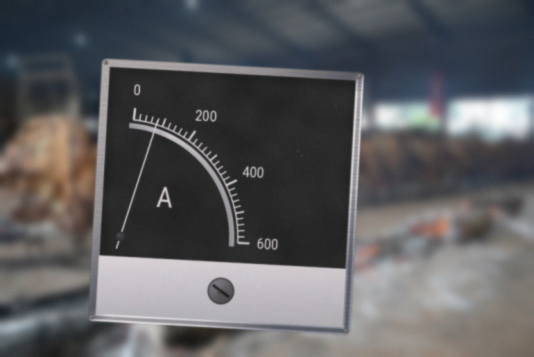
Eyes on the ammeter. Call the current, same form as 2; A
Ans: 80; A
